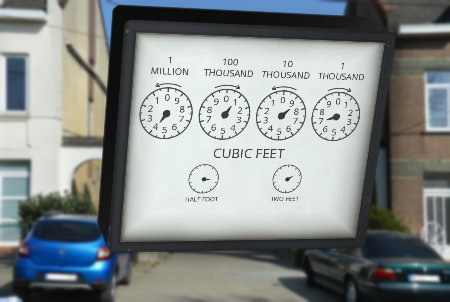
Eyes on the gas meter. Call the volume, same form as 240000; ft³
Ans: 408700; ft³
